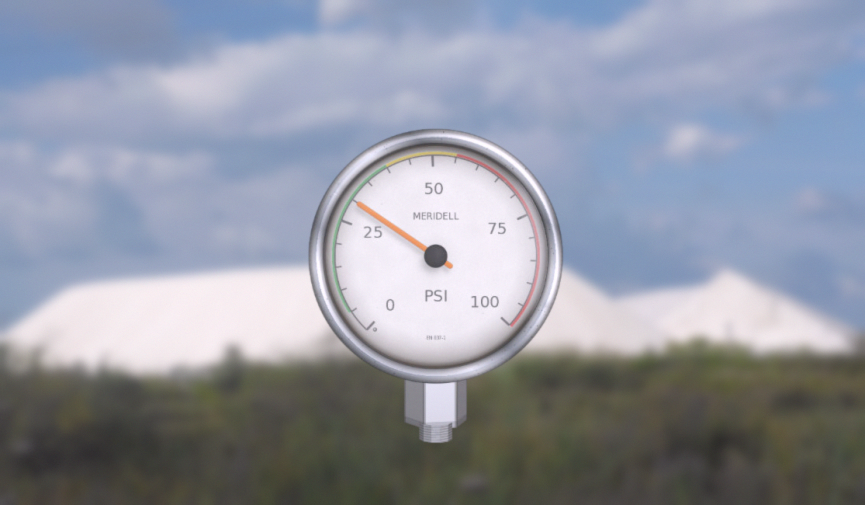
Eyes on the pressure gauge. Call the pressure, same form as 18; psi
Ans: 30; psi
